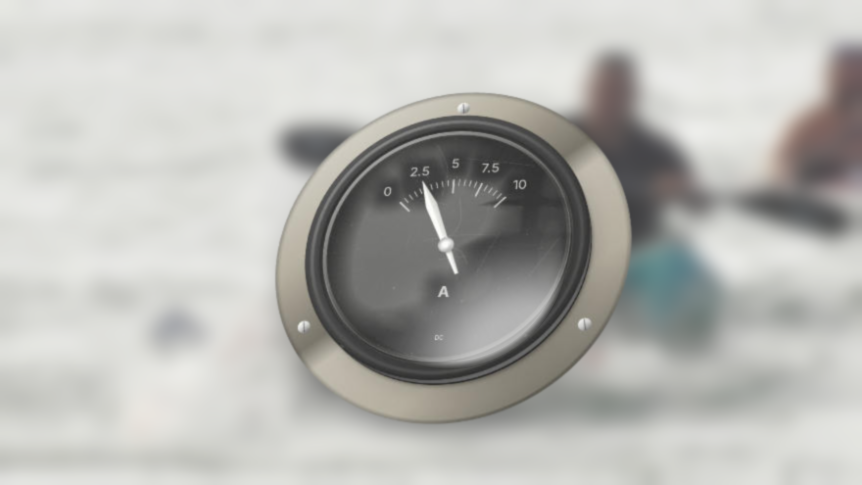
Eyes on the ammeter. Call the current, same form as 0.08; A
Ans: 2.5; A
